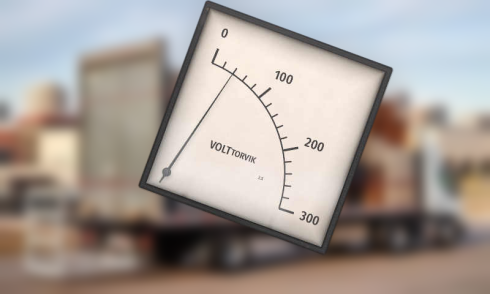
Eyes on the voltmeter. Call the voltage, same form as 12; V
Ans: 40; V
